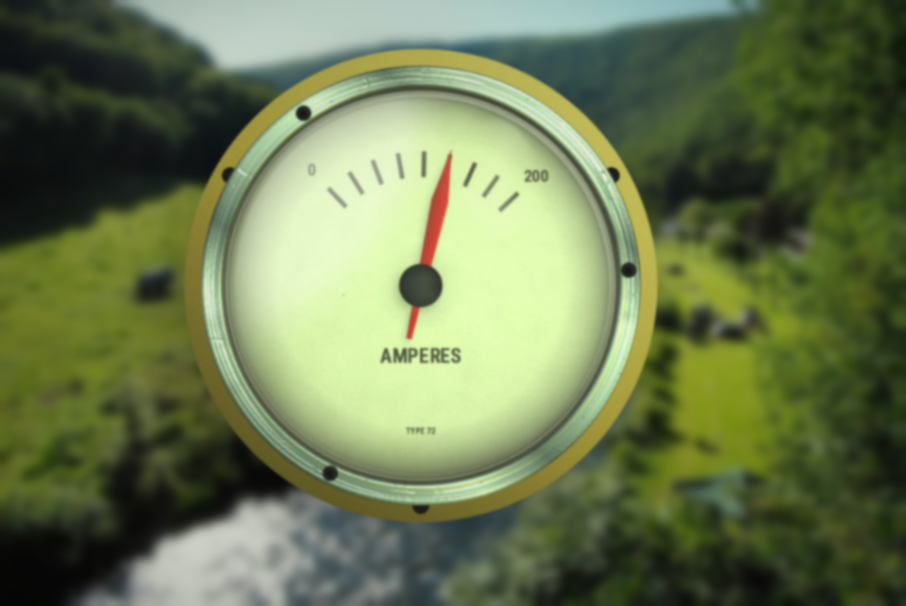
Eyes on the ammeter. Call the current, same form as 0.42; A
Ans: 125; A
